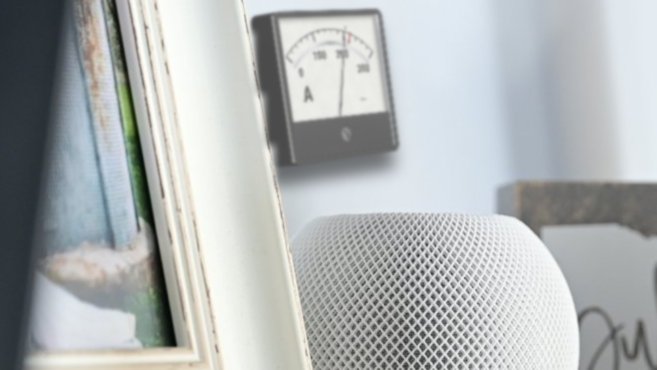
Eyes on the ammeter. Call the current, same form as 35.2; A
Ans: 200; A
